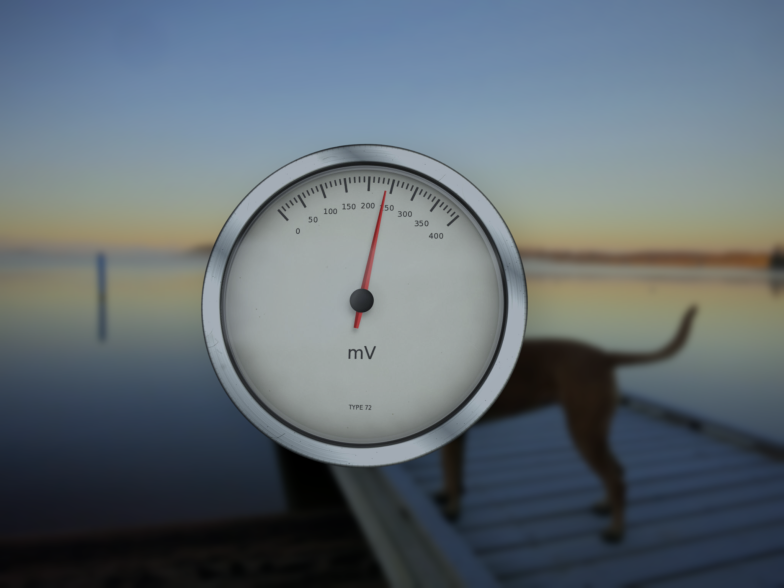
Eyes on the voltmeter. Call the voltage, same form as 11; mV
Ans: 240; mV
